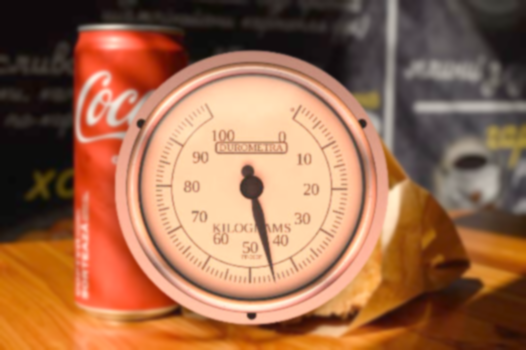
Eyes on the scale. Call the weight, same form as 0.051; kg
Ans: 45; kg
